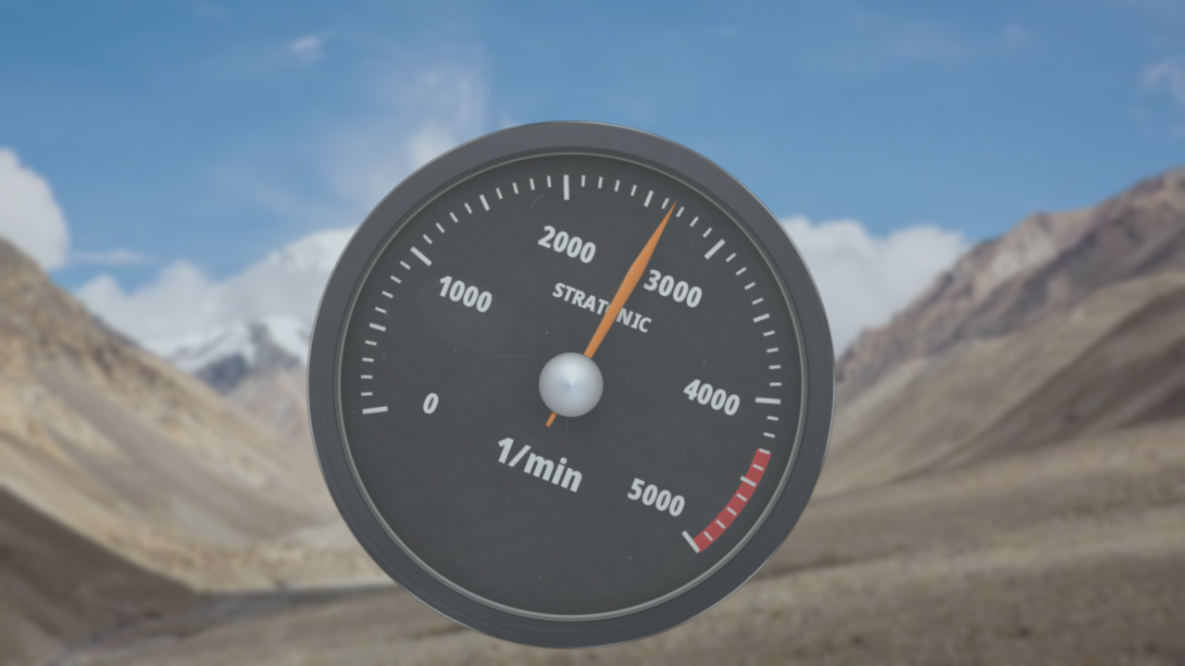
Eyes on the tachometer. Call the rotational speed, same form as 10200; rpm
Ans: 2650; rpm
